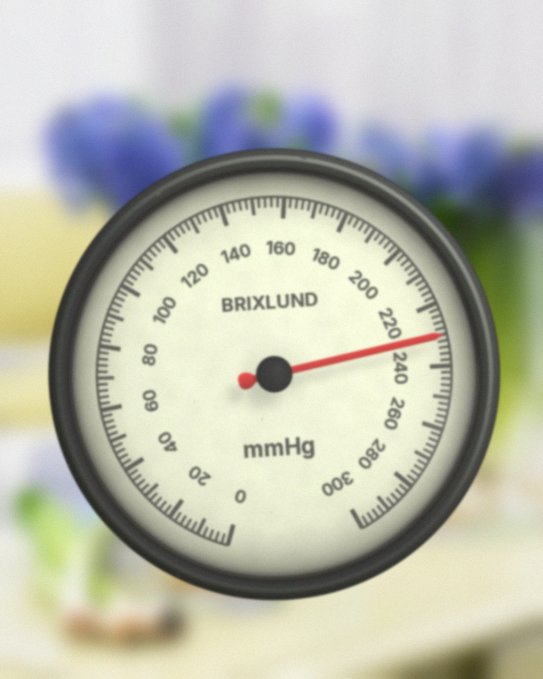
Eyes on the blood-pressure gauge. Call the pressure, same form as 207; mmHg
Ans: 230; mmHg
